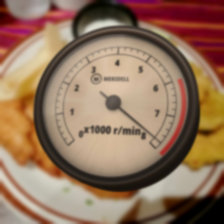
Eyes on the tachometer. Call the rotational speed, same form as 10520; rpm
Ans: 7800; rpm
